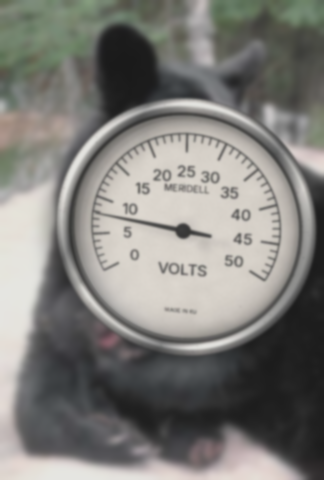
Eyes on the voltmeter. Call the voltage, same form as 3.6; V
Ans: 8; V
